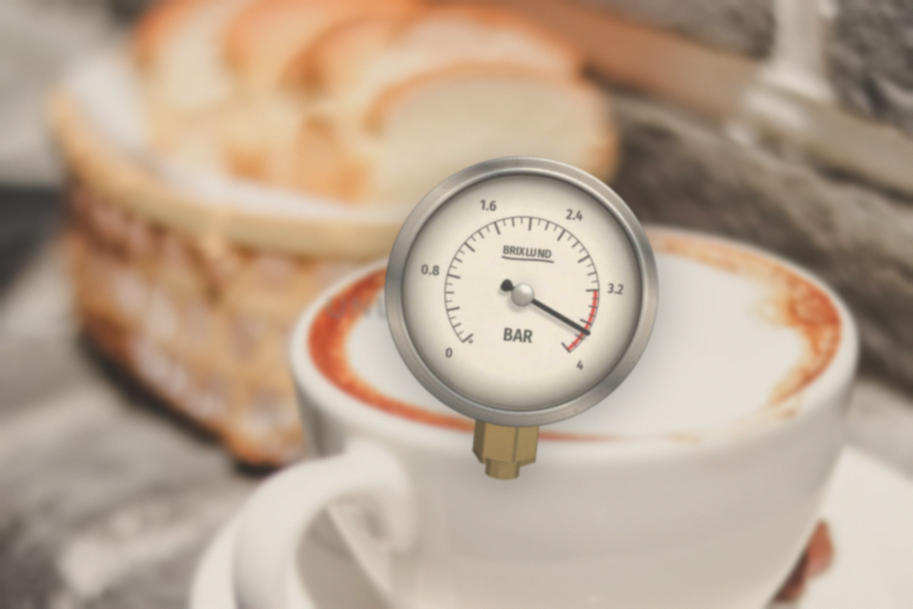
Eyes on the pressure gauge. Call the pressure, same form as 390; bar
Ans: 3.7; bar
